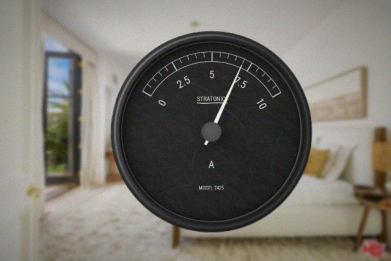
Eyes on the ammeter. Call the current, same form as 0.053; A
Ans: 7; A
